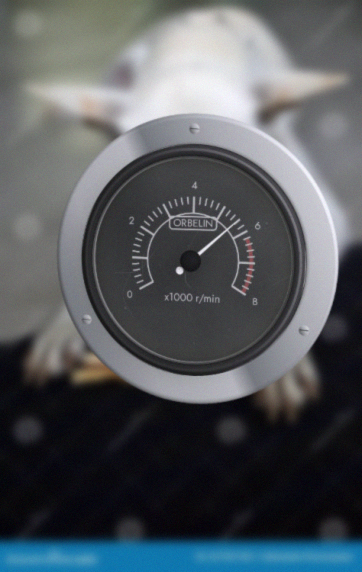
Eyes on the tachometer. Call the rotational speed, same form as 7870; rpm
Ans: 5600; rpm
